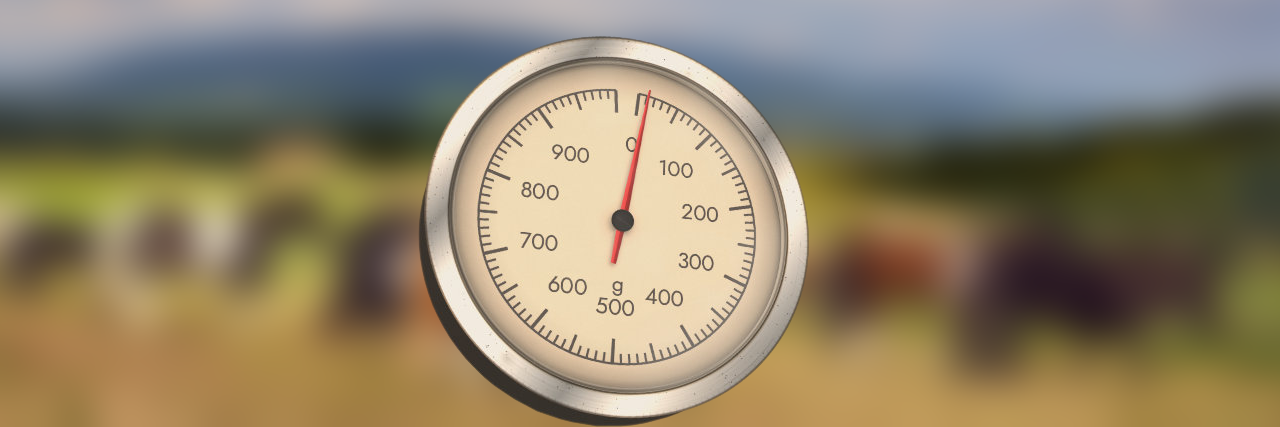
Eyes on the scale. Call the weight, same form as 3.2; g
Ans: 10; g
